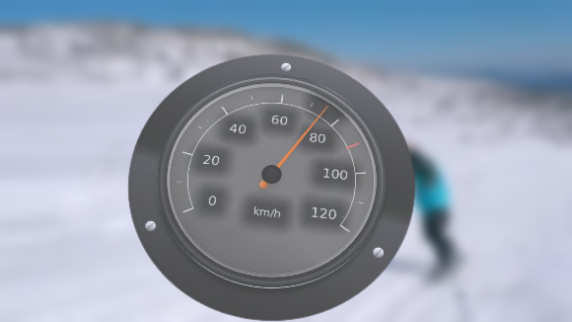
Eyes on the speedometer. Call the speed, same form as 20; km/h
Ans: 75; km/h
